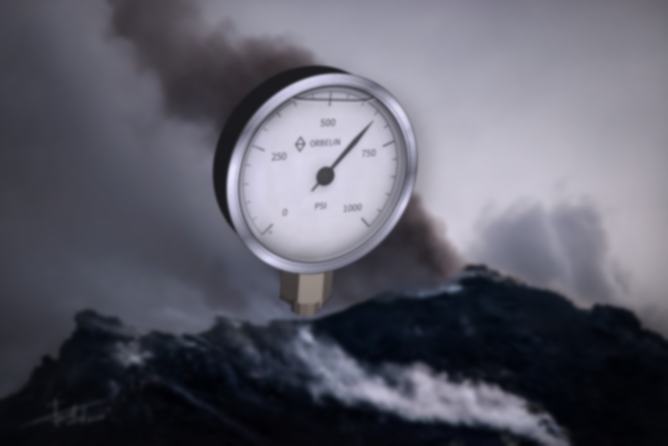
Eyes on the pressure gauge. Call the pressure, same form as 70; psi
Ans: 650; psi
